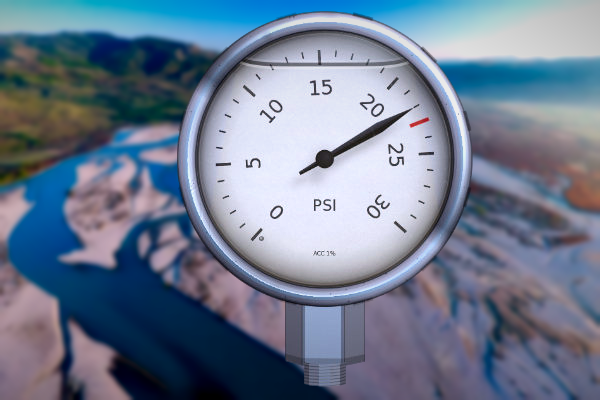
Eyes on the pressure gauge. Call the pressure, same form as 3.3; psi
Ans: 22; psi
